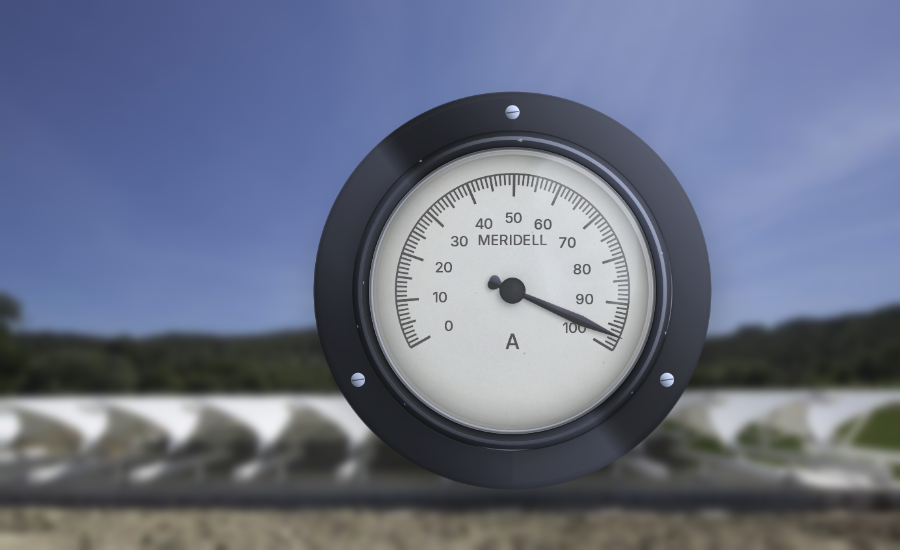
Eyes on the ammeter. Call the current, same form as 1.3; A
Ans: 97; A
